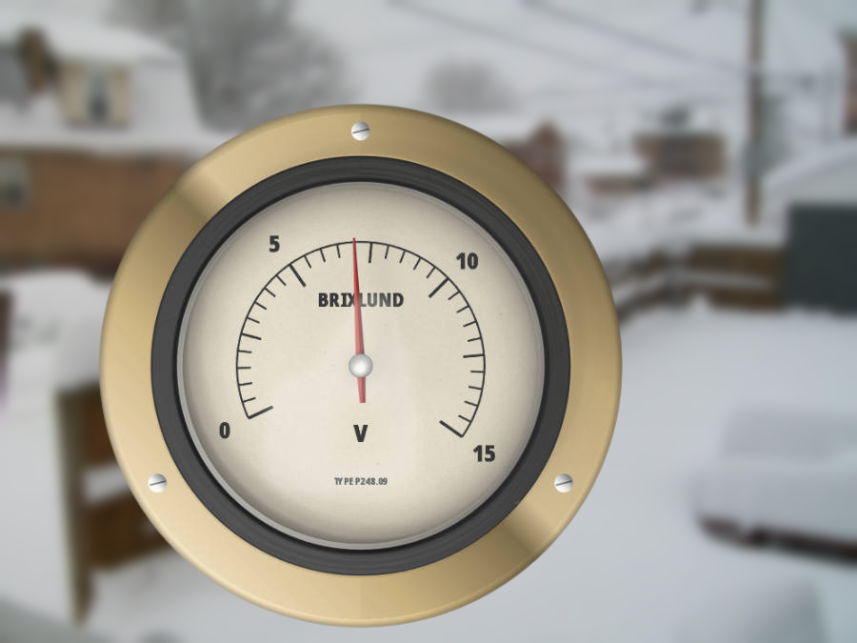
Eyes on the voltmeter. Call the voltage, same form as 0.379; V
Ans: 7; V
